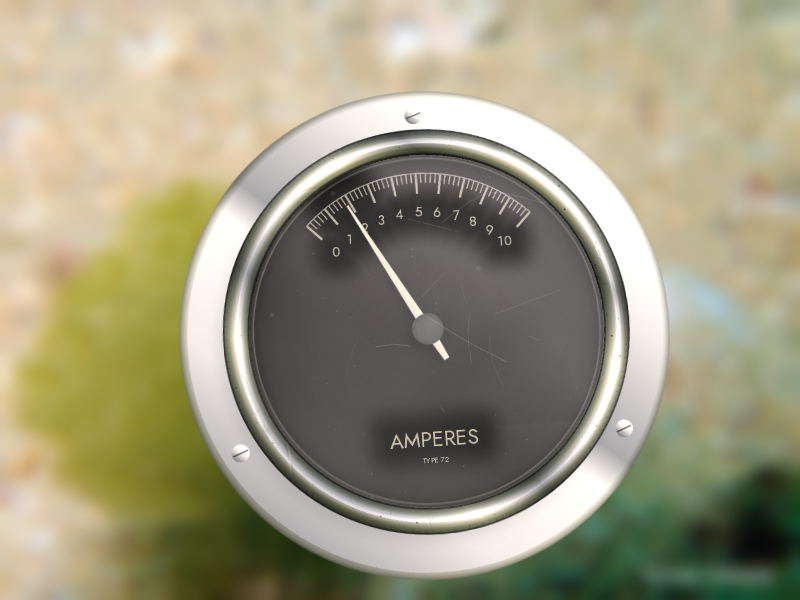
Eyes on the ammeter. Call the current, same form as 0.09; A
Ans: 1.8; A
